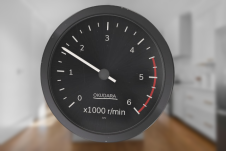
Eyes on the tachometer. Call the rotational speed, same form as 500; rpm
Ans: 1625; rpm
